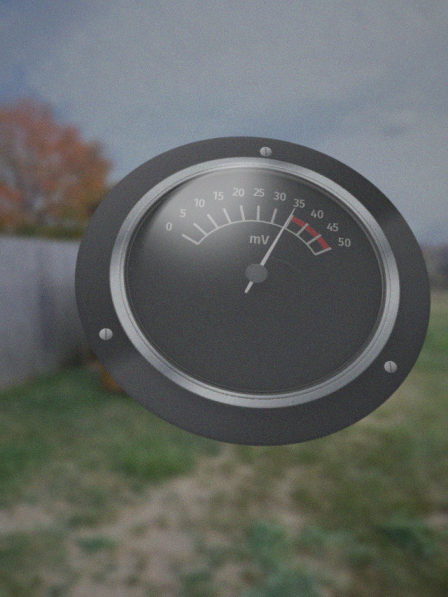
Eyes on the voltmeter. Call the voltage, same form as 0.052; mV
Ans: 35; mV
